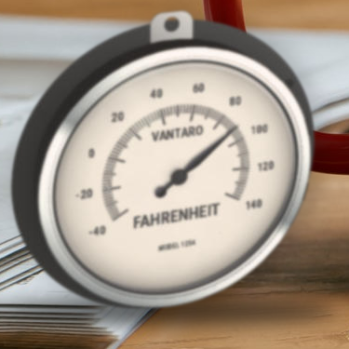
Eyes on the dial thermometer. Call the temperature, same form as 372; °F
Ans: 90; °F
